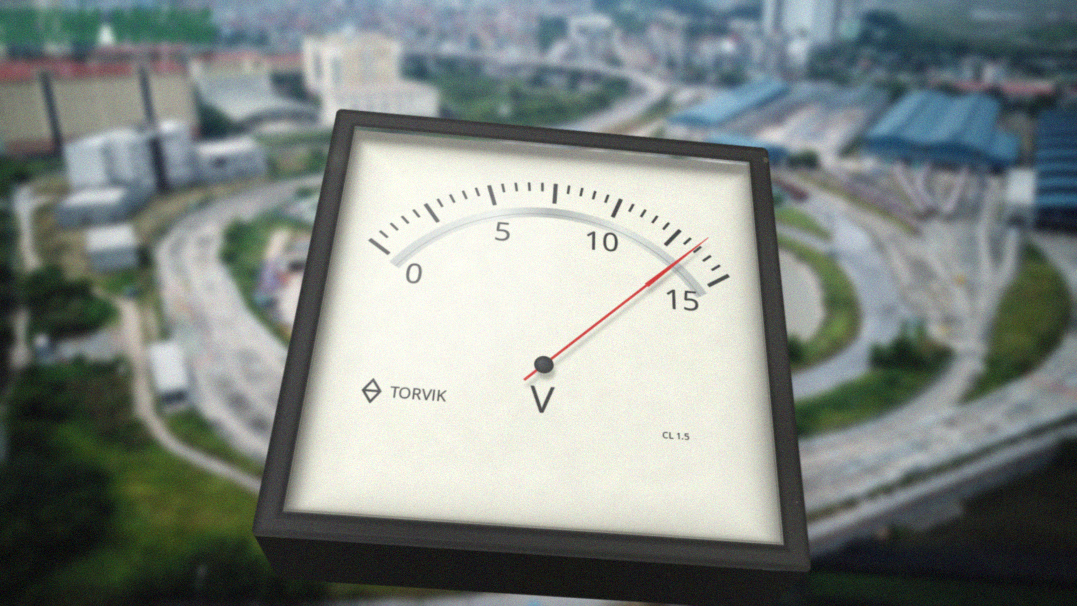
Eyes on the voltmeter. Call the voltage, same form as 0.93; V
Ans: 13.5; V
